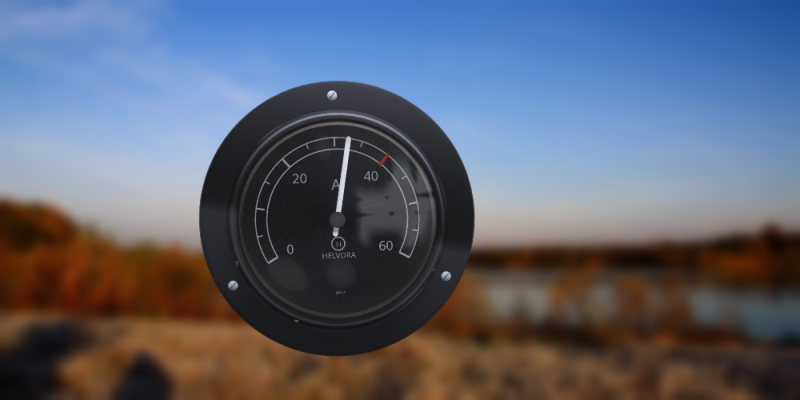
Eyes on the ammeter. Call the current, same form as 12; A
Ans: 32.5; A
